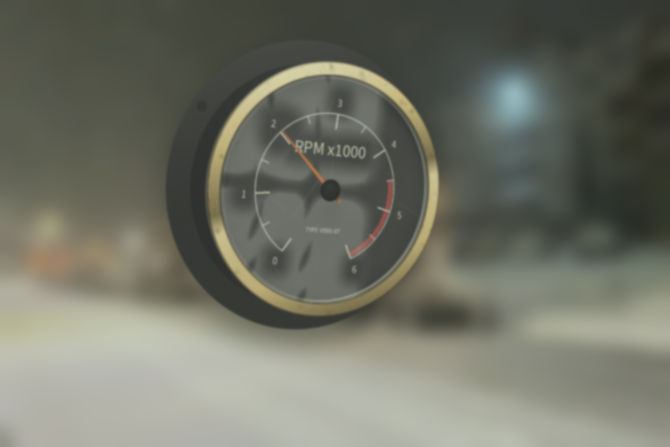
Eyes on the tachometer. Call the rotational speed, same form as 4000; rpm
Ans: 2000; rpm
